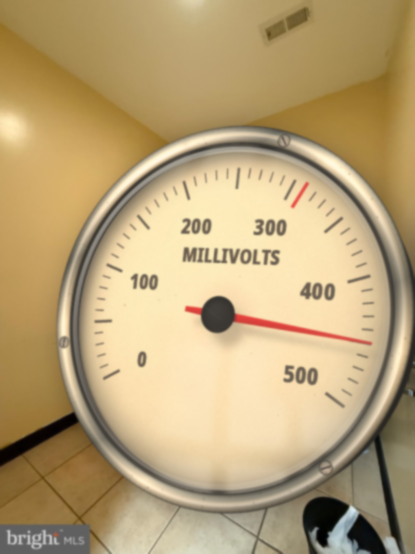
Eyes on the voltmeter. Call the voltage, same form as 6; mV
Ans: 450; mV
